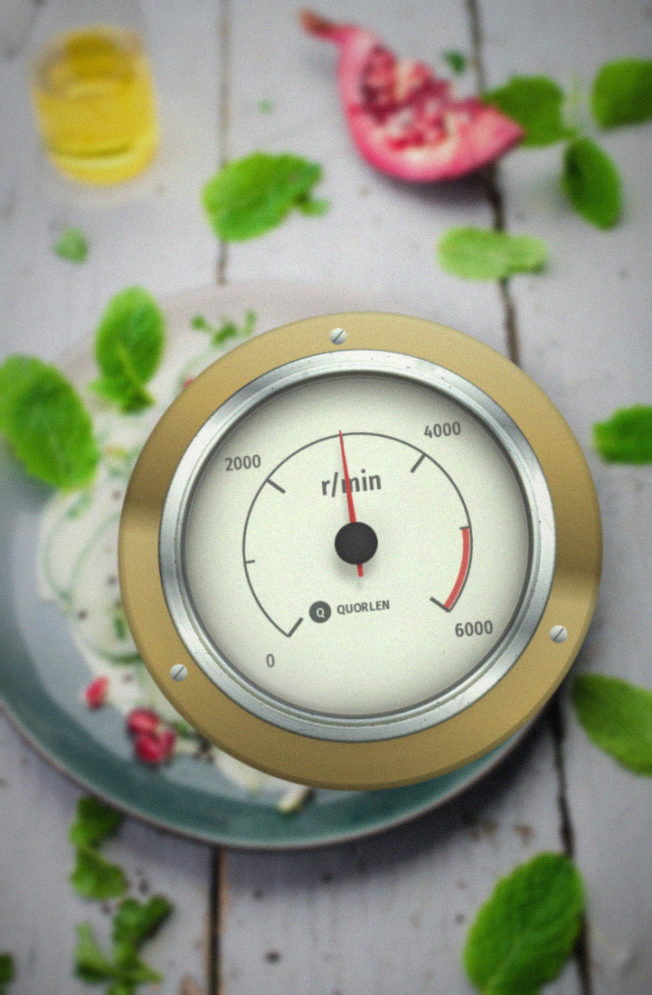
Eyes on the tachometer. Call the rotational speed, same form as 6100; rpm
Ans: 3000; rpm
